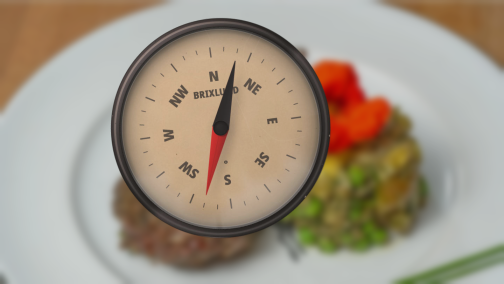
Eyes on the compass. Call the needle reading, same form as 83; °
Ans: 200; °
